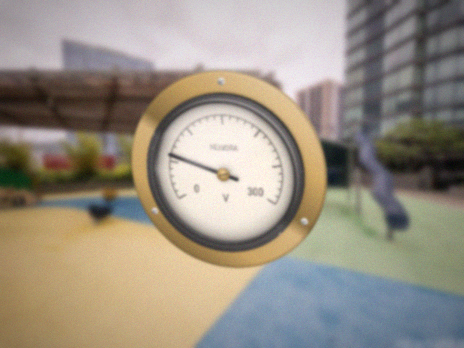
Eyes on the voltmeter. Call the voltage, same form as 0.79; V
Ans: 60; V
